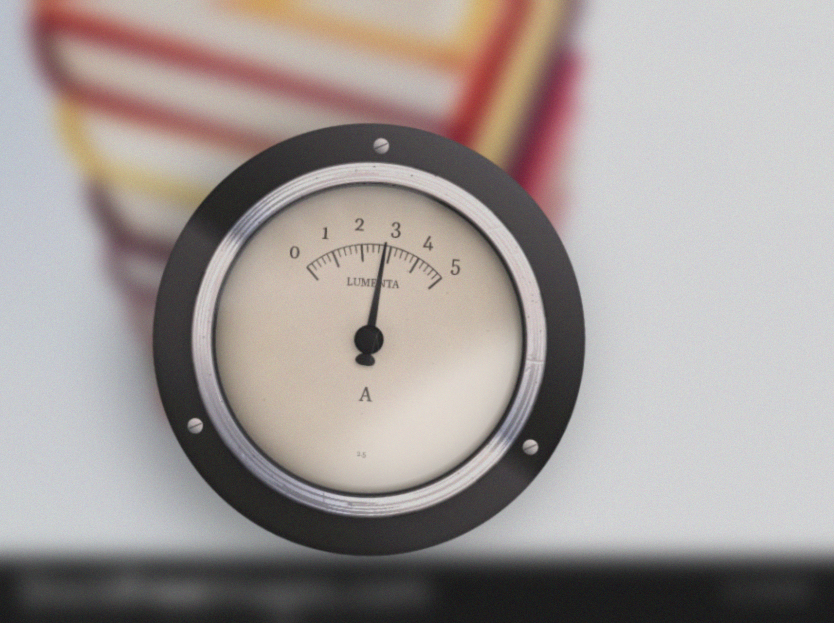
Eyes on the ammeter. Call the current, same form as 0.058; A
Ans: 2.8; A
